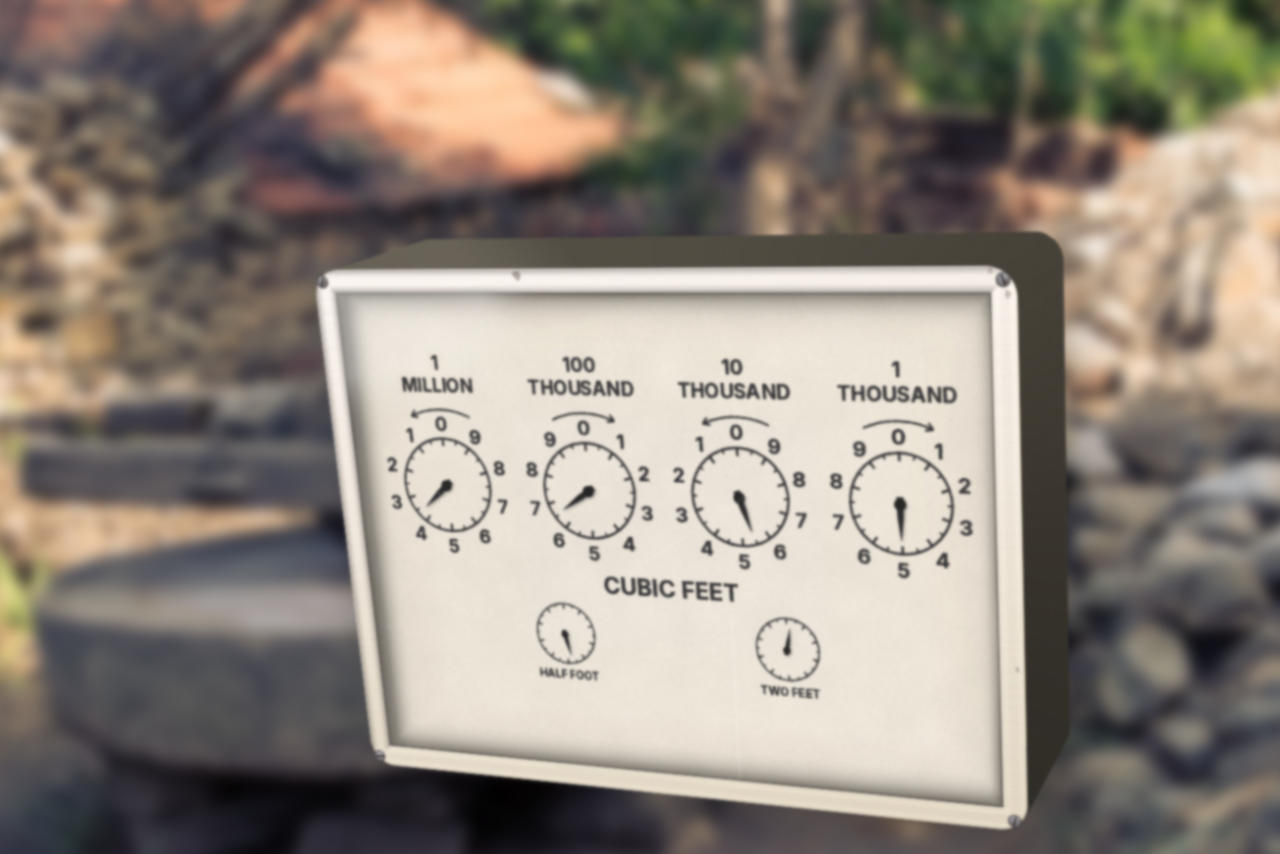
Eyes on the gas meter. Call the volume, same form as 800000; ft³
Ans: 365500; ft³
